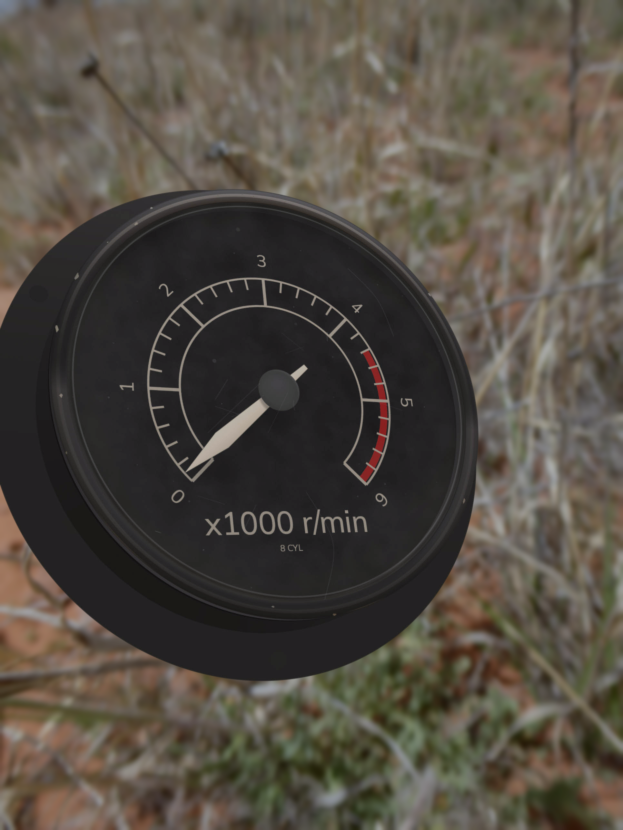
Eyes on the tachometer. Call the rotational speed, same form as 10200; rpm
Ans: 100; rpm
